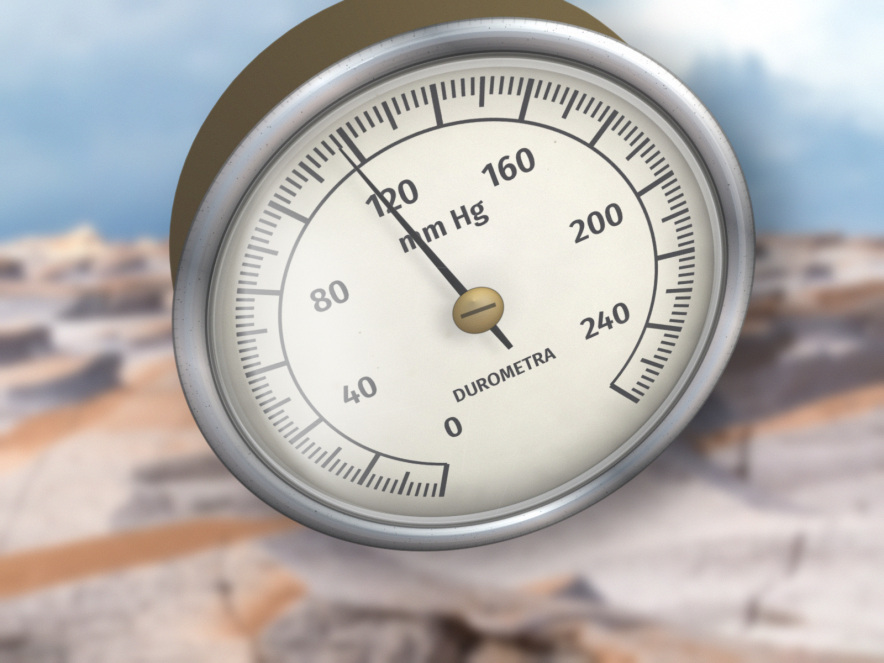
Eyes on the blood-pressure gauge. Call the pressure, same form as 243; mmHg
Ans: 118; mmHg
